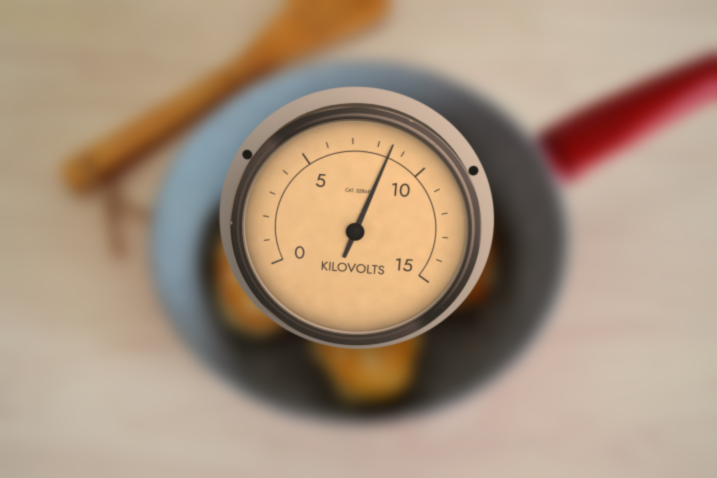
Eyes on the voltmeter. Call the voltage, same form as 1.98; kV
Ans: 8.5; kV
